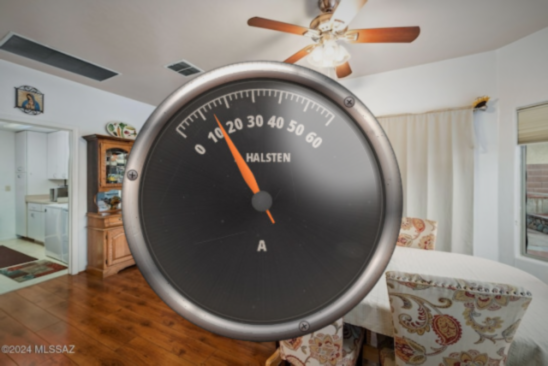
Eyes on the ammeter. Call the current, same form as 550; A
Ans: 14; A
